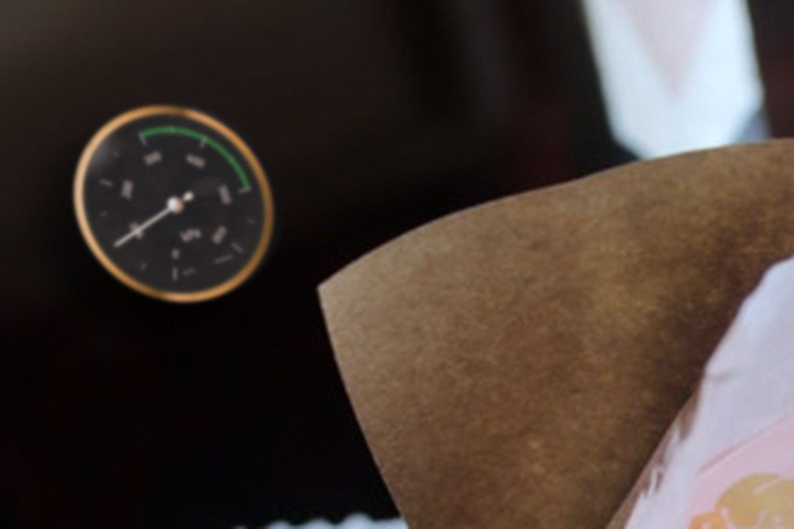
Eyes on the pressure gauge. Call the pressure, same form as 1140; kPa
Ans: 100; kPa
